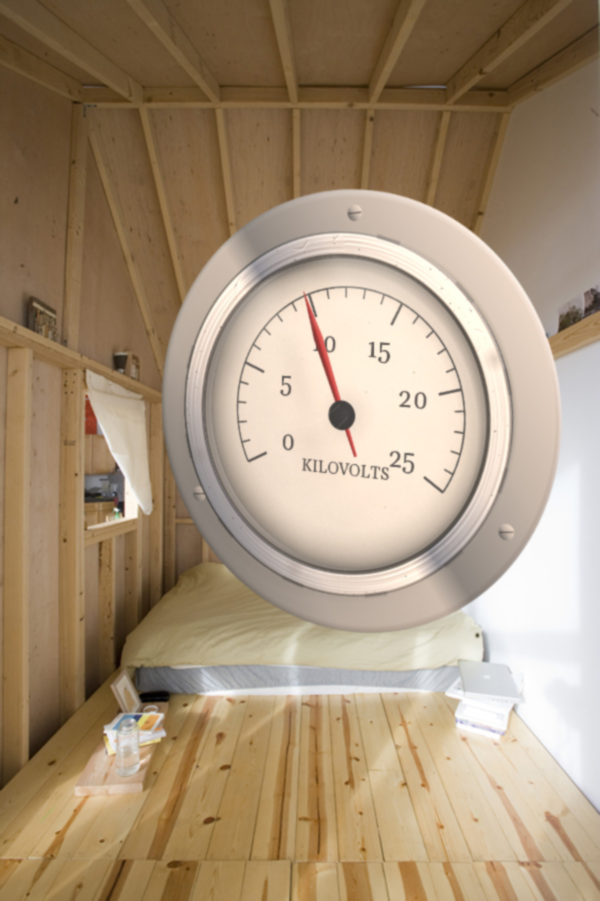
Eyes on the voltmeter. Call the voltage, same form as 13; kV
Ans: 10; kV
